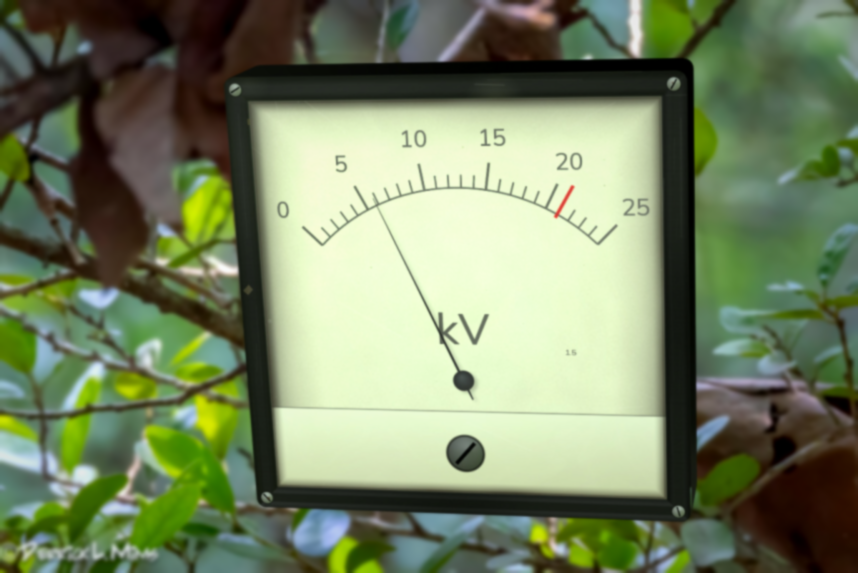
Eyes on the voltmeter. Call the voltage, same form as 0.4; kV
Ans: 6; kV
